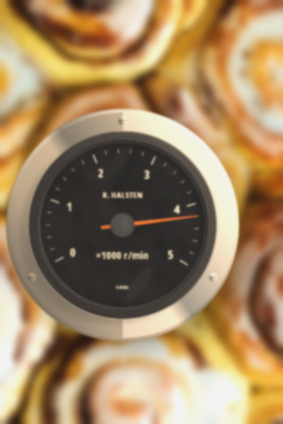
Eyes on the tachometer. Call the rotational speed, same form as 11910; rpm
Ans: 4200; rpm
